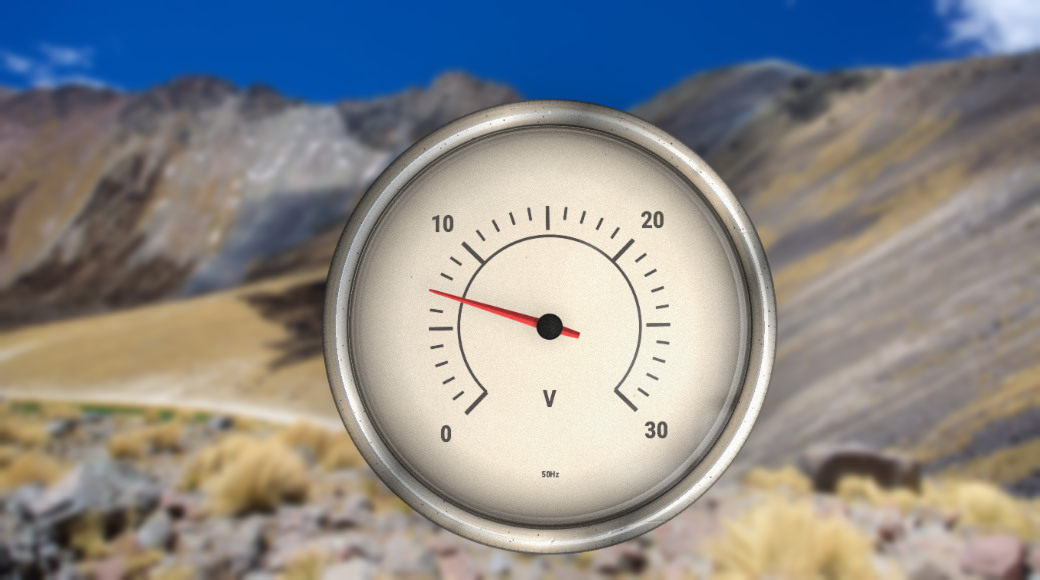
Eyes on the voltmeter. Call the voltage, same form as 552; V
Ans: 7; V
